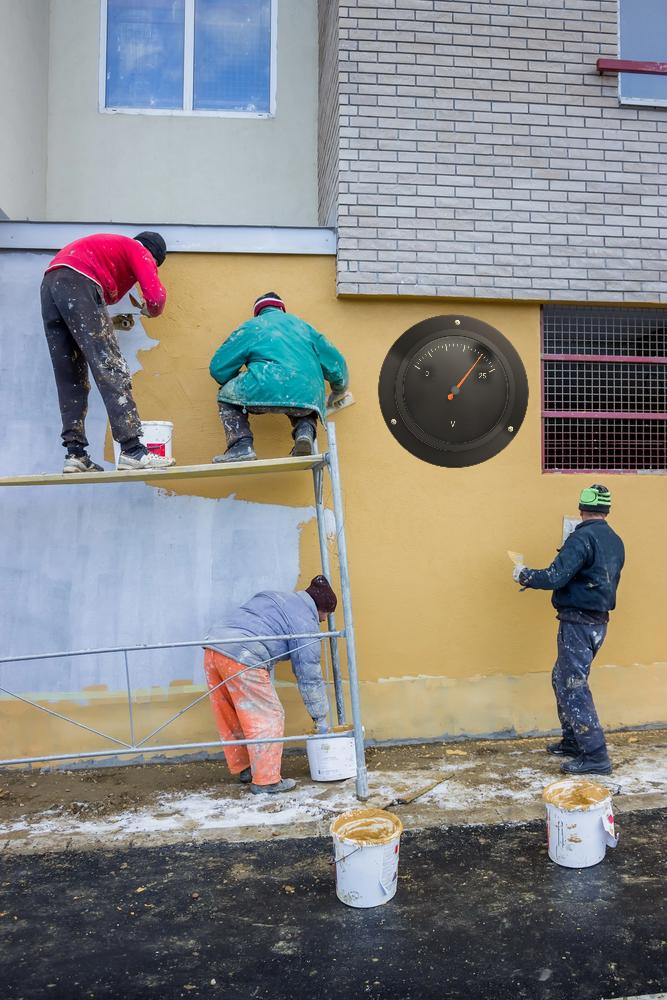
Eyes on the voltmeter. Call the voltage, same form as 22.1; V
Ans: 20; V
